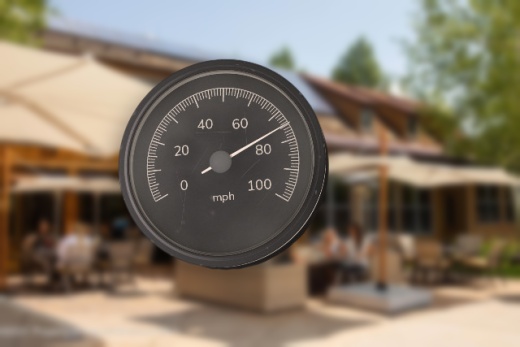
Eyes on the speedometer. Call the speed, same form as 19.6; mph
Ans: 75; mph
